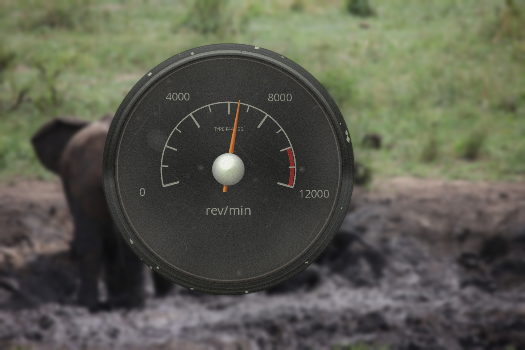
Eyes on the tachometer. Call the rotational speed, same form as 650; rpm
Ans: 6500; rpm
